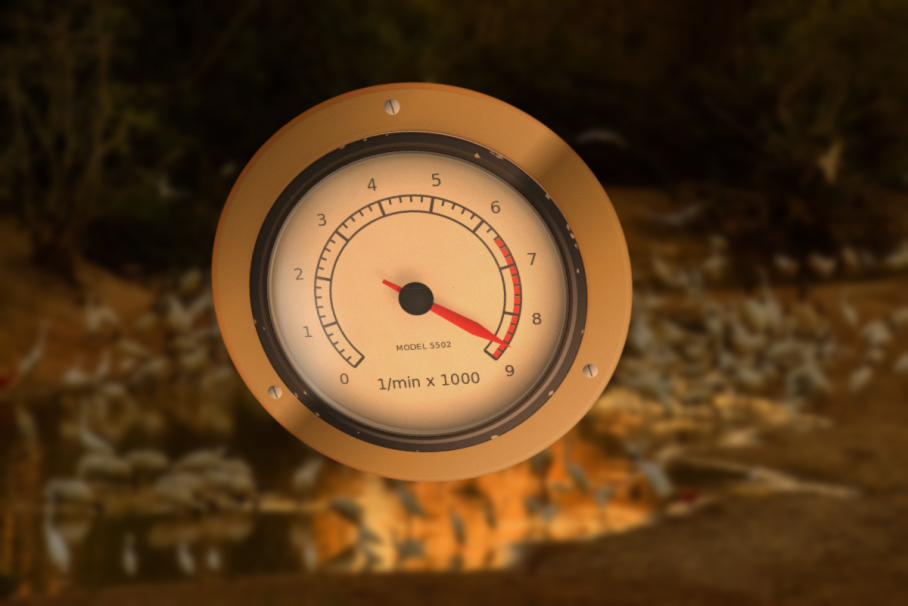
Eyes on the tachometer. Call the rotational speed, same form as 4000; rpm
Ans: 8600; rpm
